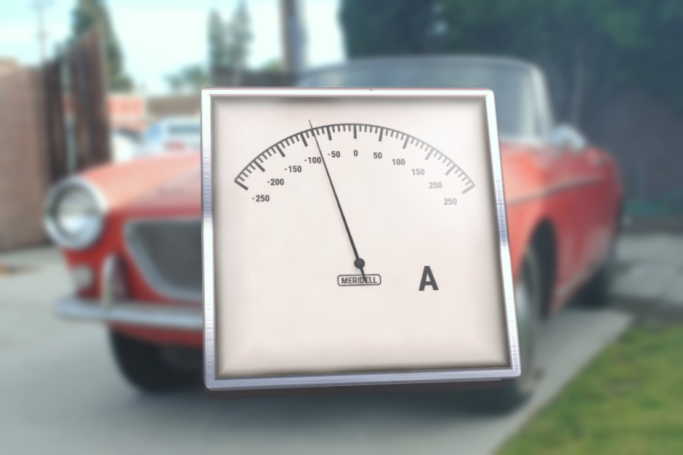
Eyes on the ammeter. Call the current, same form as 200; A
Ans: -80; A
